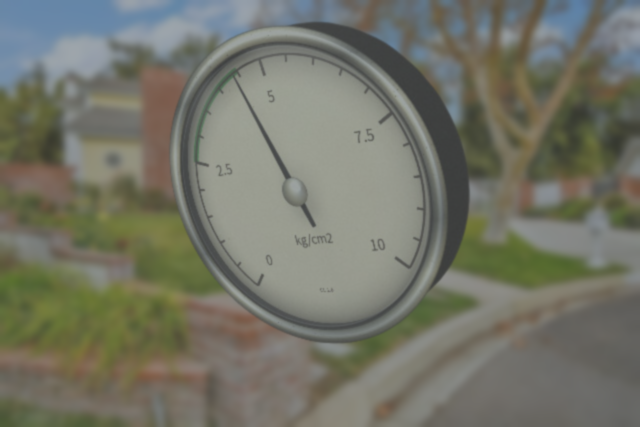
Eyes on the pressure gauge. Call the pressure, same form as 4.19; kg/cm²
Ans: 4.5; kg/cm²
